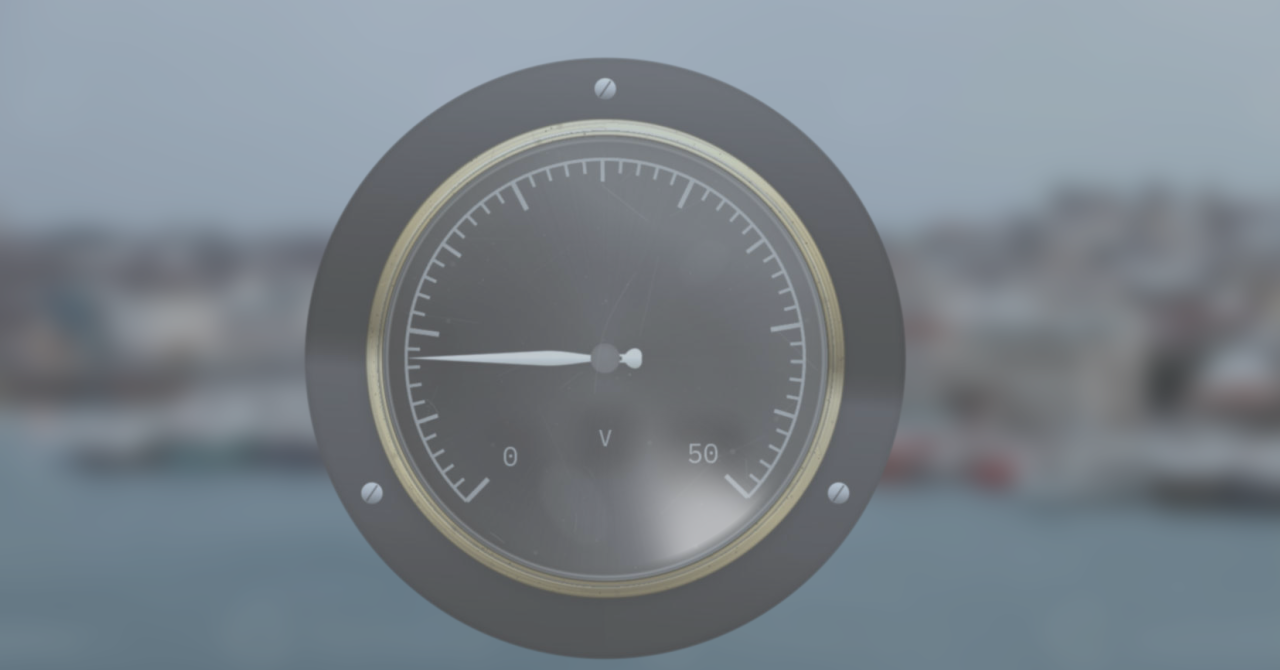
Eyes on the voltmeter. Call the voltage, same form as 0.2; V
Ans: 8.5; V
